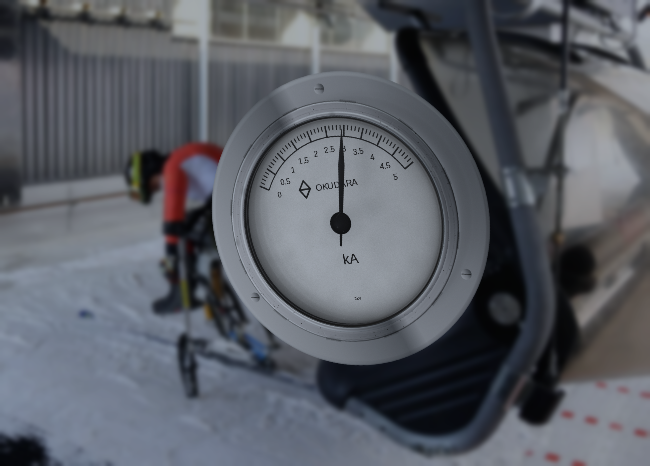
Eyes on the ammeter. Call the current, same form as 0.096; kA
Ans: 3; kA
